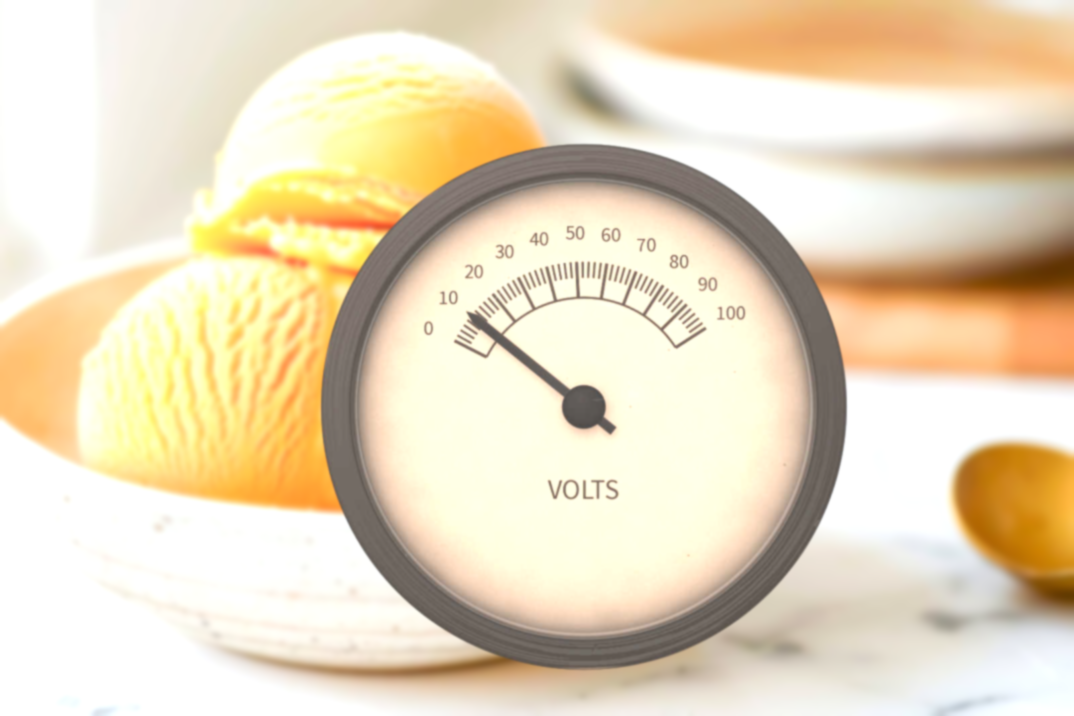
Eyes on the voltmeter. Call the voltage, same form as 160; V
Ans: 10; V
